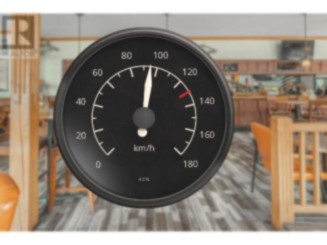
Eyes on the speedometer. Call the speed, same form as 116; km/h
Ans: 95; km/h
